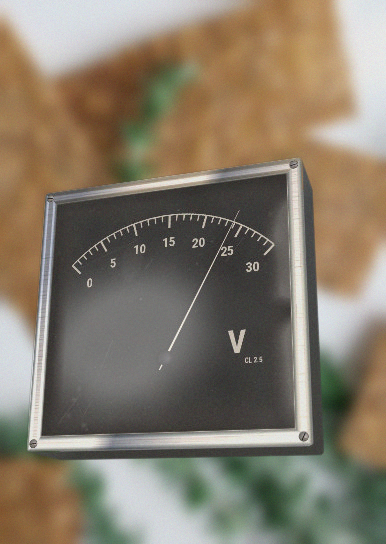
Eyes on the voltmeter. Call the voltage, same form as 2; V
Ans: 24; V
